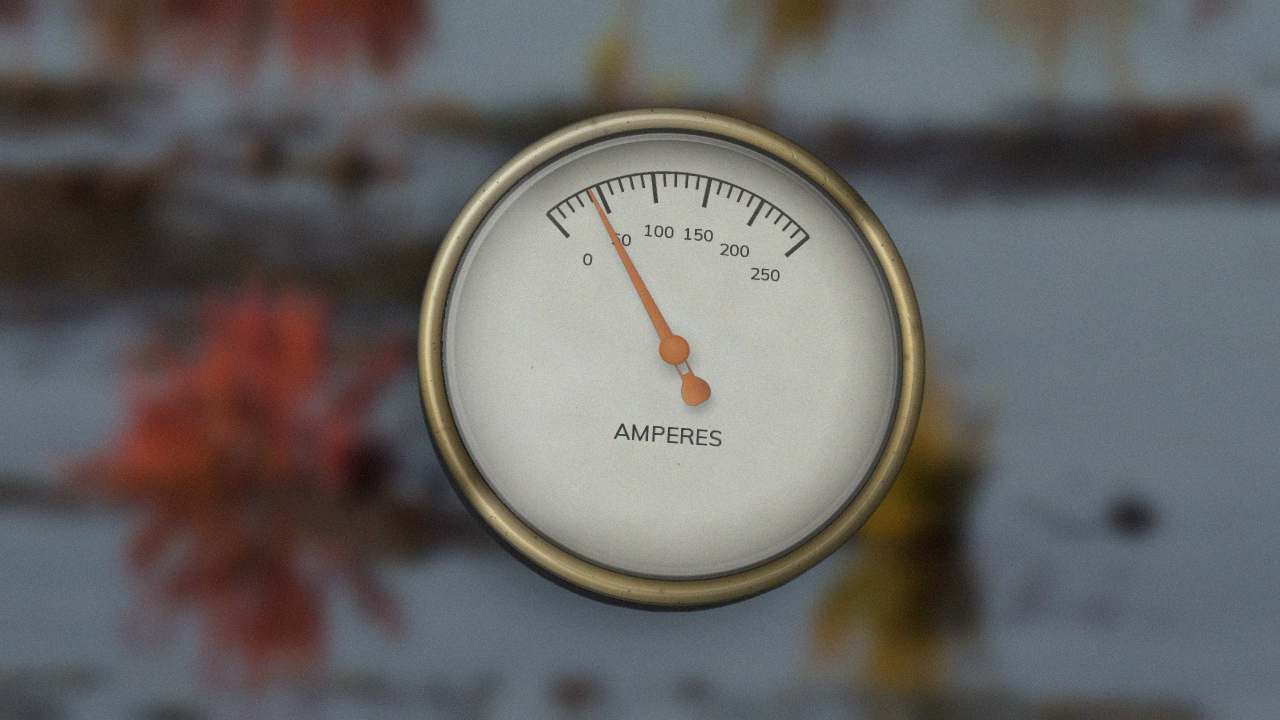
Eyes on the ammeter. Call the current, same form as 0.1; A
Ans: 40; A
